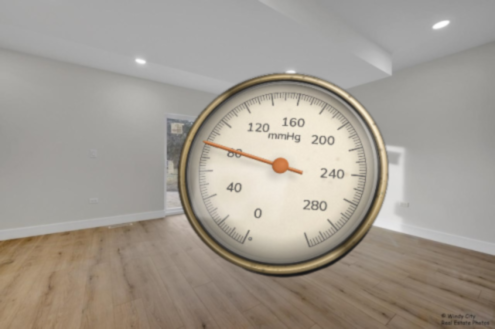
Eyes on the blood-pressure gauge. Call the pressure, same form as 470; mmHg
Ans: 80; mmHg
